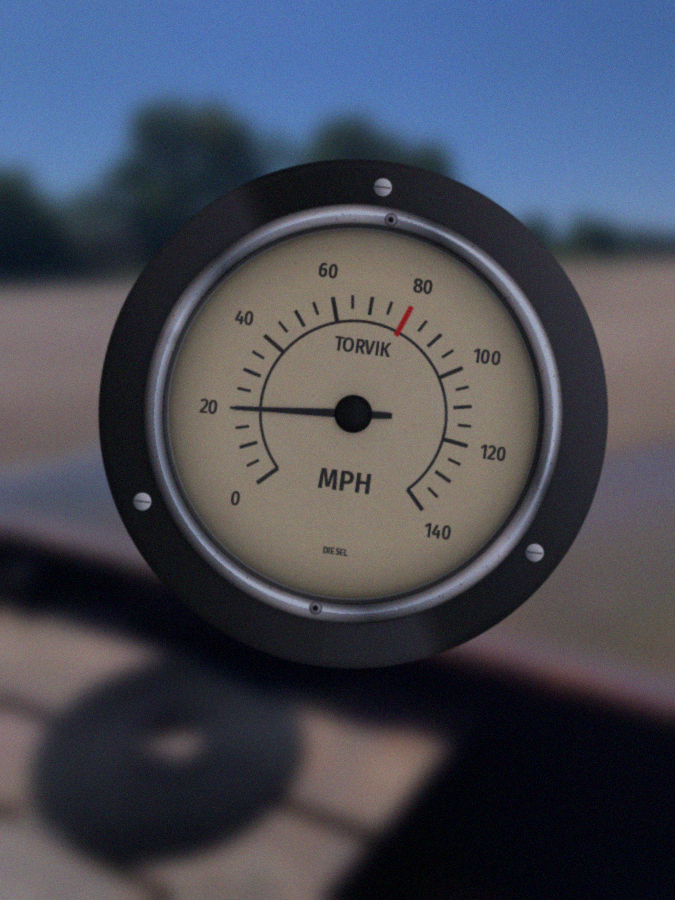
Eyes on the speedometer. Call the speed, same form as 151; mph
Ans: 20; mph
